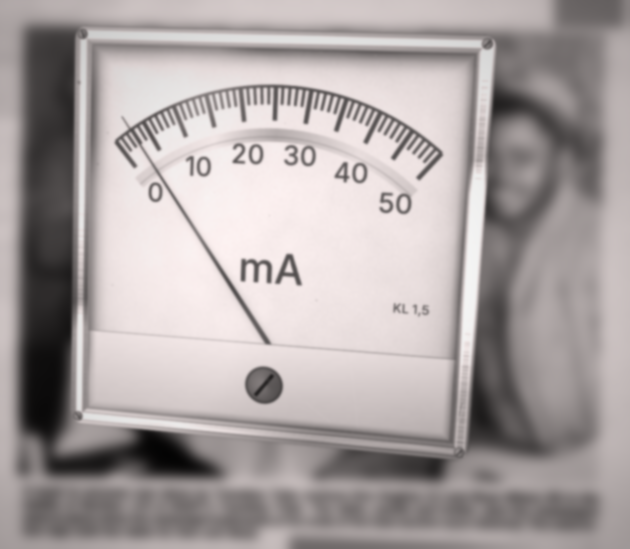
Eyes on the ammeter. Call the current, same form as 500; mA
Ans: 3; mA
